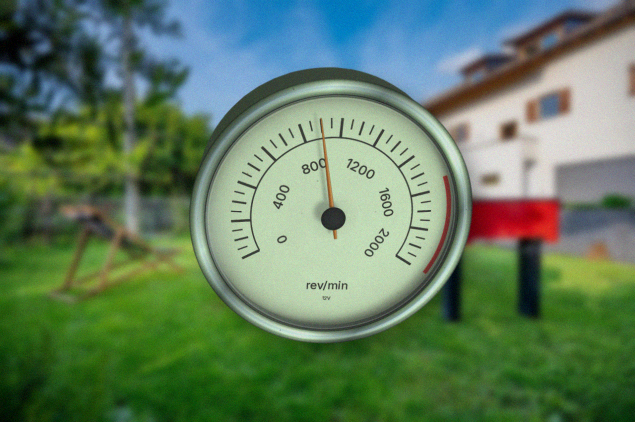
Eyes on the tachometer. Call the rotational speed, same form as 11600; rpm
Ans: 900; rpm
